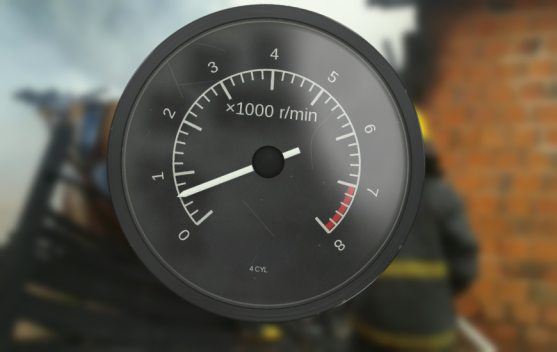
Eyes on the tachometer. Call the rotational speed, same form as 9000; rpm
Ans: 600; rpm
